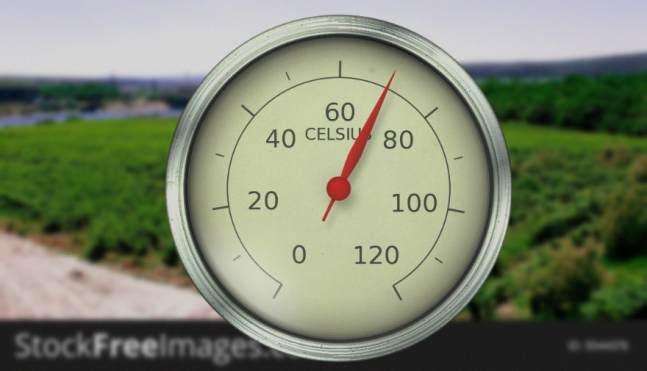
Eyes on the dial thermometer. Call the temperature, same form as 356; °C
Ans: 70; °C
